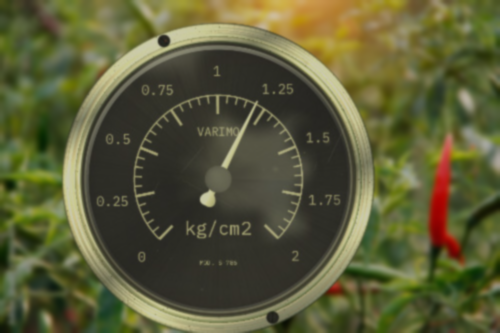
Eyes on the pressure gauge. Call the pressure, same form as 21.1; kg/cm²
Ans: 1.2; kg/cm²
